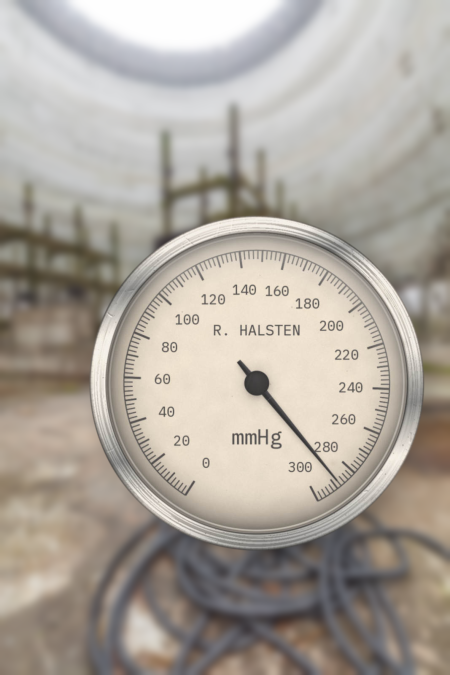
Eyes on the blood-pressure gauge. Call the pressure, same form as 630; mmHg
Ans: 288; mmHg
